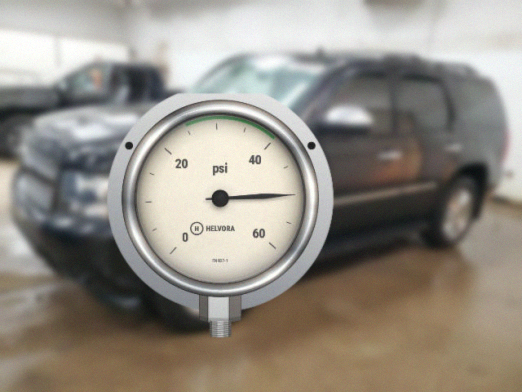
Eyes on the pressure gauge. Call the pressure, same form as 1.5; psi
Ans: 50; psi
